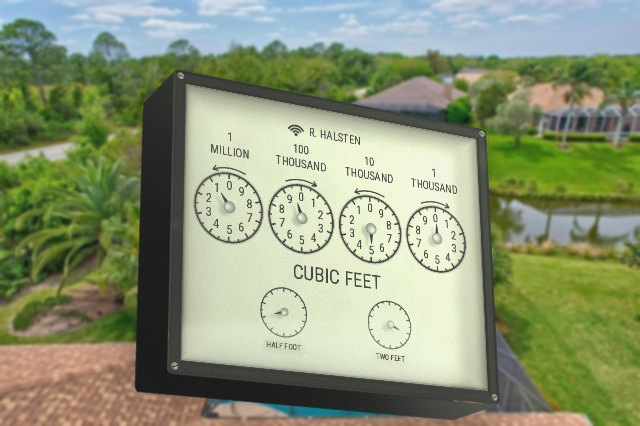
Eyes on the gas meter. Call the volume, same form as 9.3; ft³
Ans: 95000; ft³
